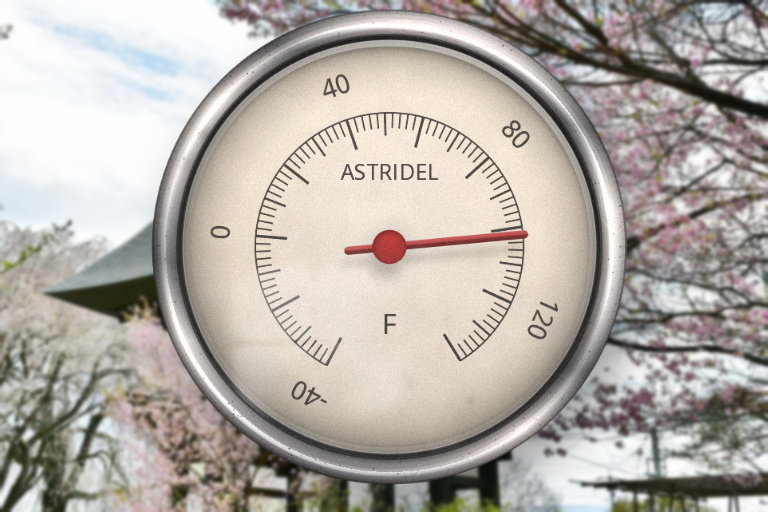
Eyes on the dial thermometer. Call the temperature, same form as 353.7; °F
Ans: 102; °F
